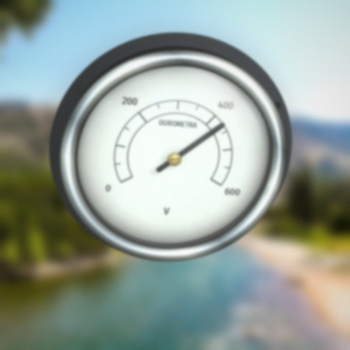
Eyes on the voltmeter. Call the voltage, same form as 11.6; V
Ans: 425; V
